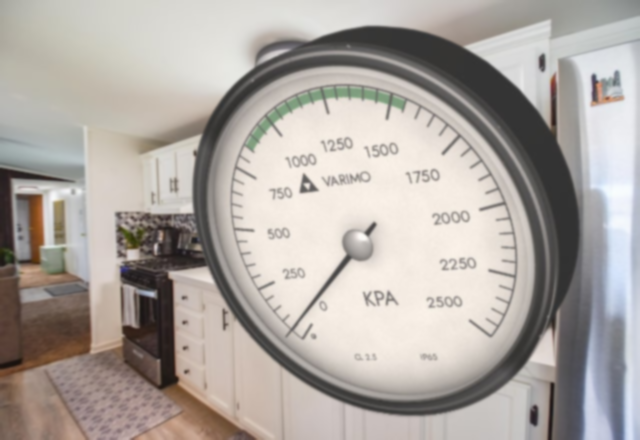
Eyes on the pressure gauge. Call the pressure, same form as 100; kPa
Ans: 50; kPa
